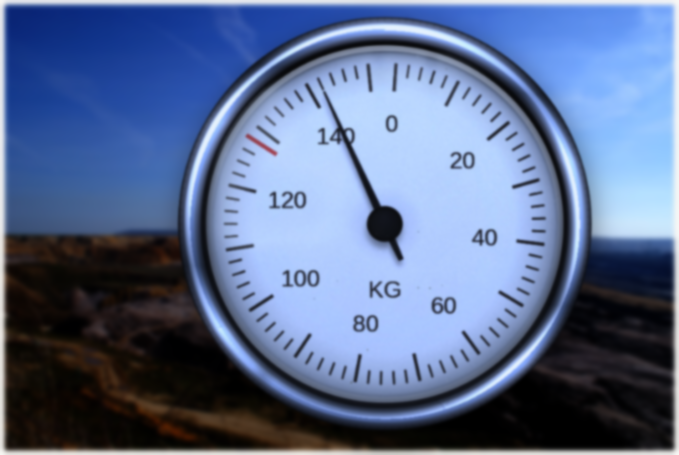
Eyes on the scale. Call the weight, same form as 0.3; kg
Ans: 142; kg
